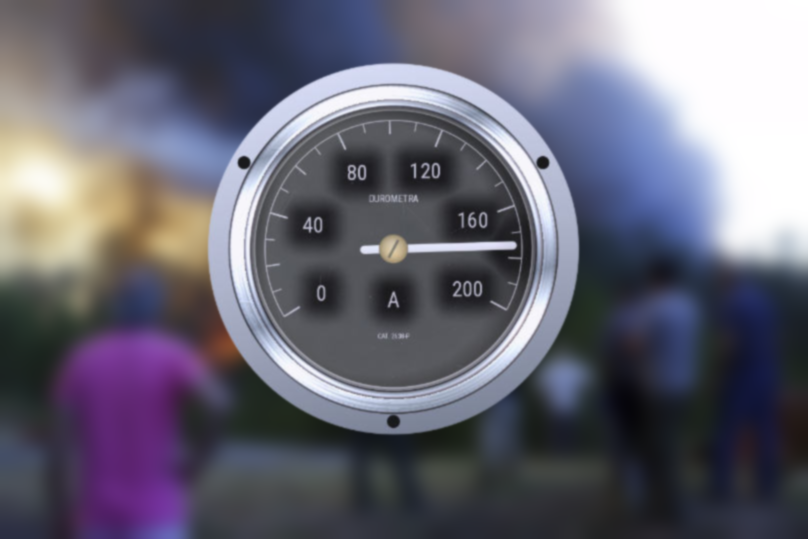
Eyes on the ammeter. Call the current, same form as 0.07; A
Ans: 175; A
